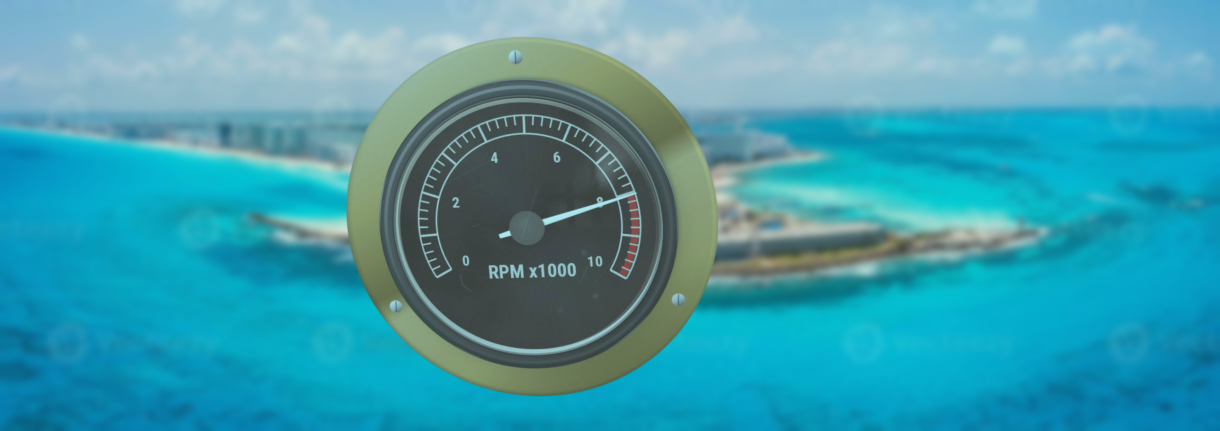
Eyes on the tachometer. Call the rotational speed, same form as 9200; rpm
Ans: 8000; rpm
